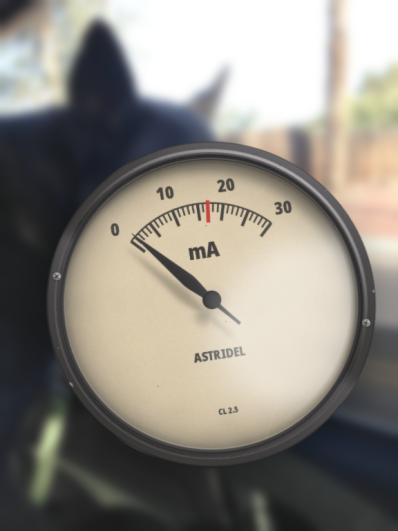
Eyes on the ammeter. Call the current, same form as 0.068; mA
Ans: 1; mA
